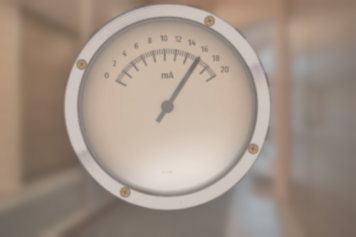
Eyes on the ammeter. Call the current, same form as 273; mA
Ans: 16; mA
